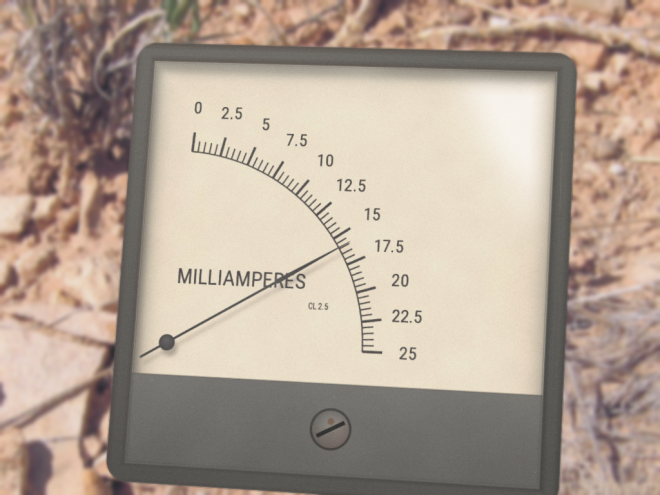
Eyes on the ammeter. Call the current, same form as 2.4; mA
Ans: 16; mA
